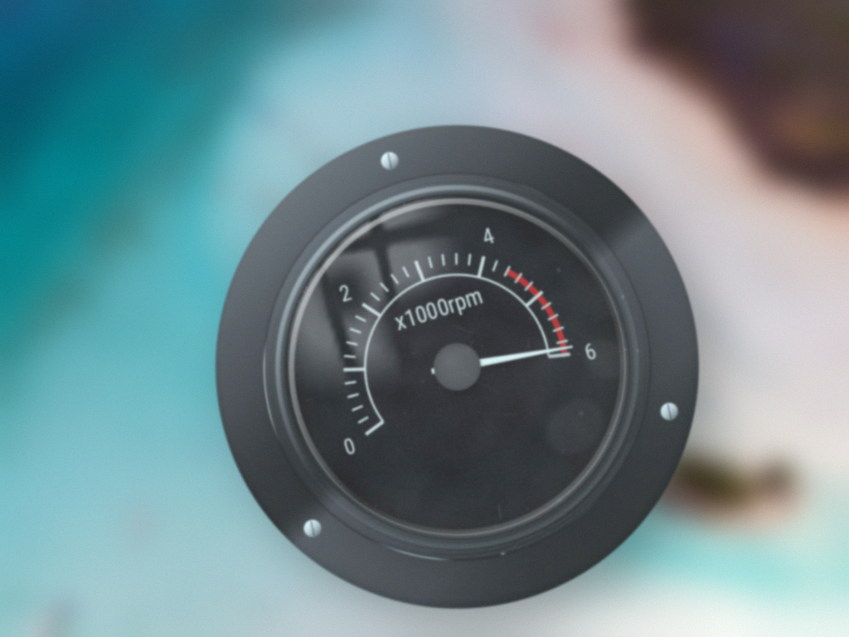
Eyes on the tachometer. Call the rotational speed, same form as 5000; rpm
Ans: 5900; rpm
